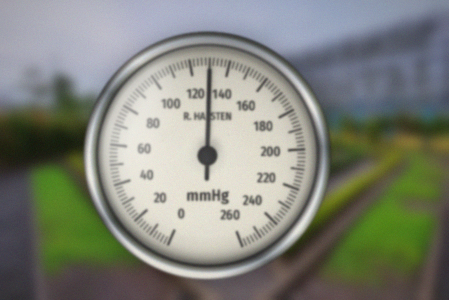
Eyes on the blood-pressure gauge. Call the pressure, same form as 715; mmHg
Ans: 130; mmHg
